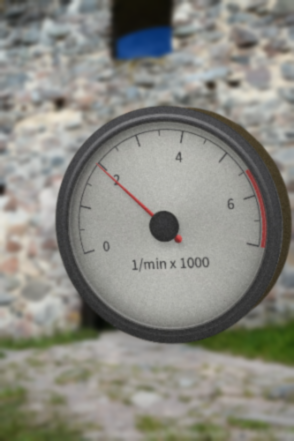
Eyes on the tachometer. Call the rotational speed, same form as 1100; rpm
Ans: 2000; rpm
